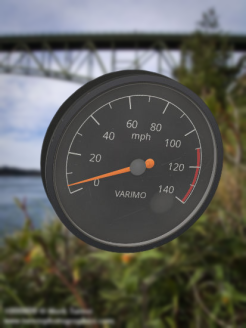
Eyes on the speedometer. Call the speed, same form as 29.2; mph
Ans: 5; mph
